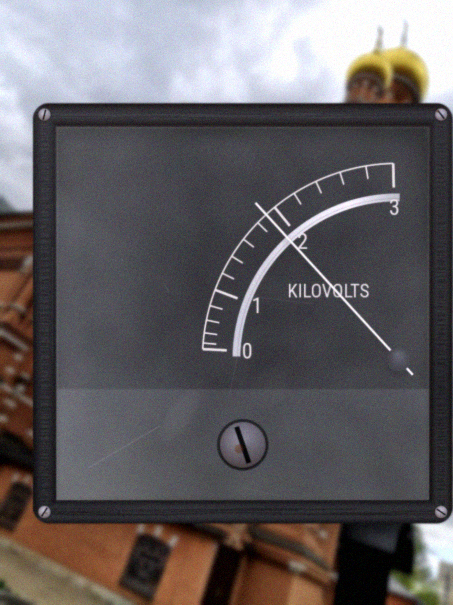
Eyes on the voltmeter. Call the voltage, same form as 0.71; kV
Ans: 1.9; kV
